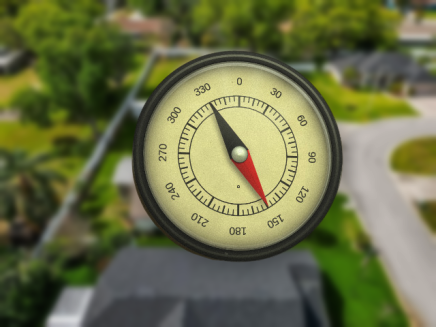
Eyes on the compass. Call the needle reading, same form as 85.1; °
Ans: 150; °
